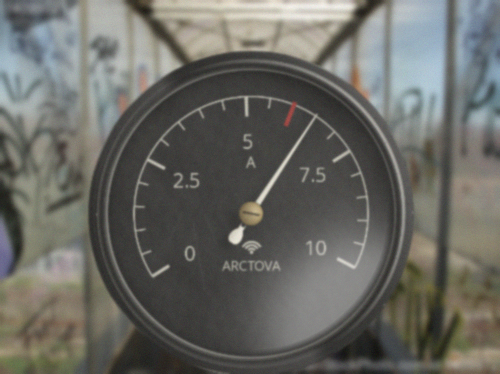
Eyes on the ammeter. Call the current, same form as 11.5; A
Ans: 6.5; A
